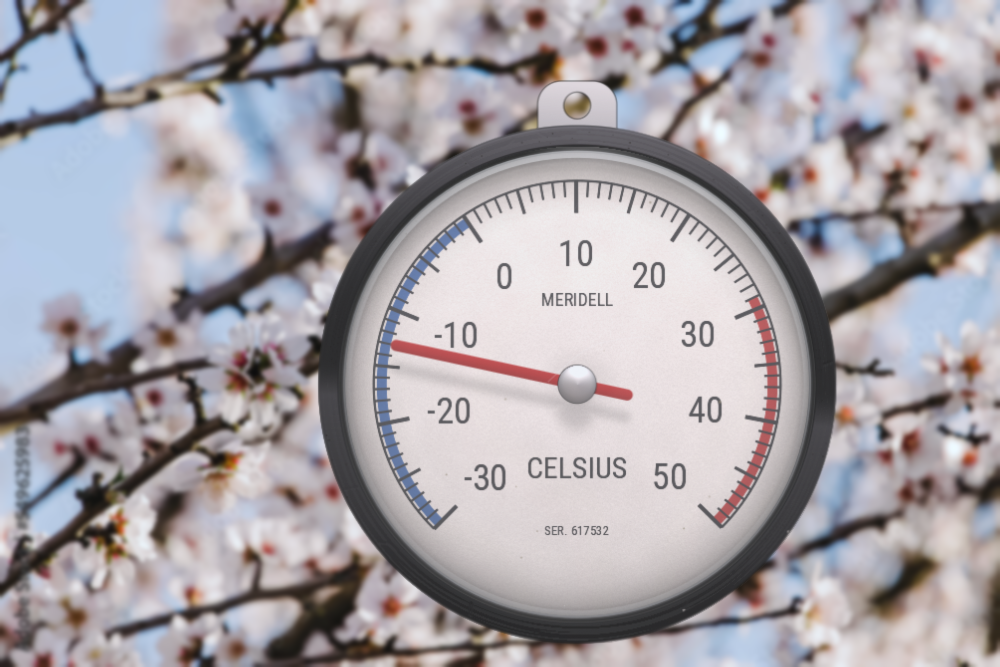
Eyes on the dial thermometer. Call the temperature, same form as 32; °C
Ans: -13; °C
